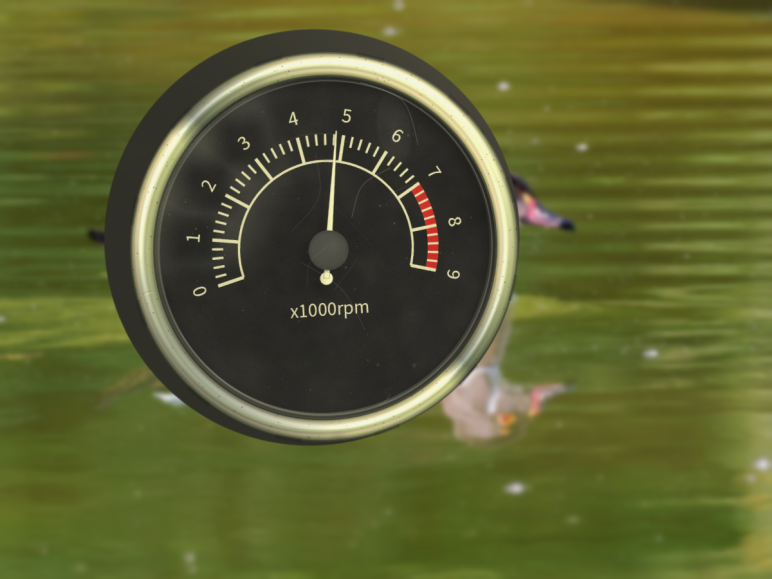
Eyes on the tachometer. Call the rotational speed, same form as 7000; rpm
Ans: 4800; rpm
